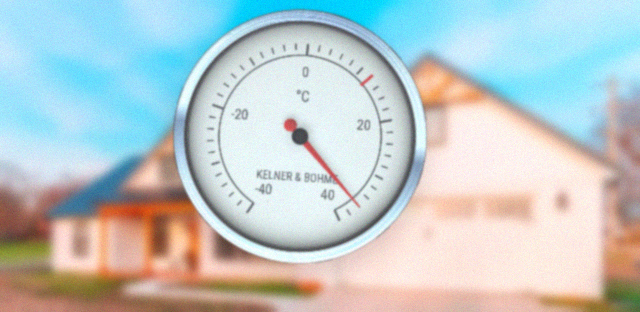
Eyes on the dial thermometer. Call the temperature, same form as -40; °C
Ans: 36; °C
